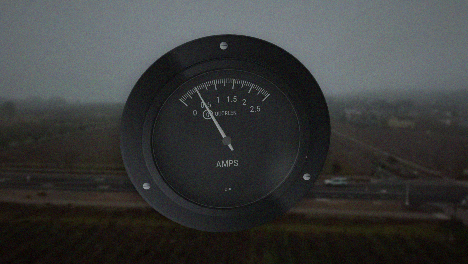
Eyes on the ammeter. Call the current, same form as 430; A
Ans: 0.5; A
